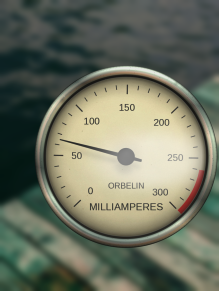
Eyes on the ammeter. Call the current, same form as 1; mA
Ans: 65; mA
